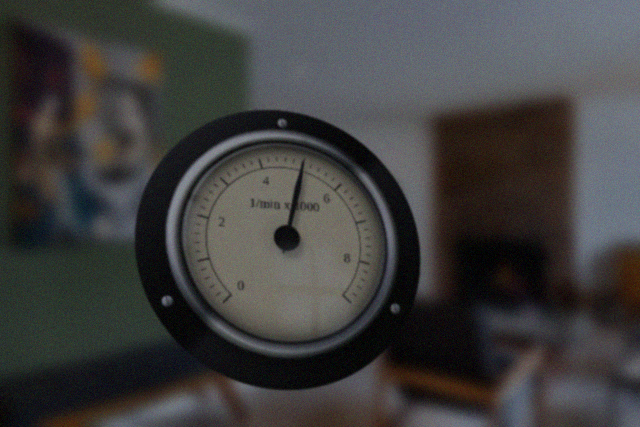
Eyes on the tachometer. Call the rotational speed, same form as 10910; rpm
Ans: 5000; rpm
